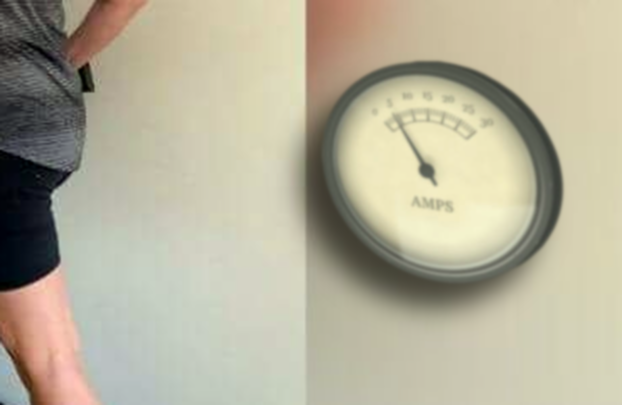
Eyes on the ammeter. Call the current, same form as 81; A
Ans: 5; A
